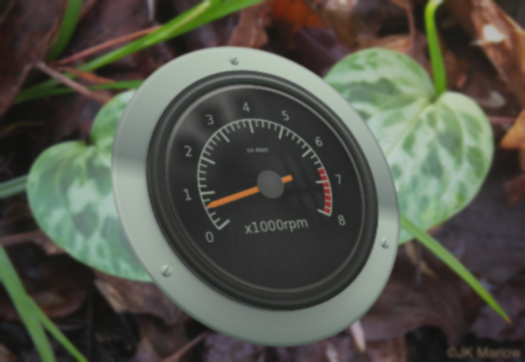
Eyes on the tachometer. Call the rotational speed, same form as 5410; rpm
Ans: 600; rpm
